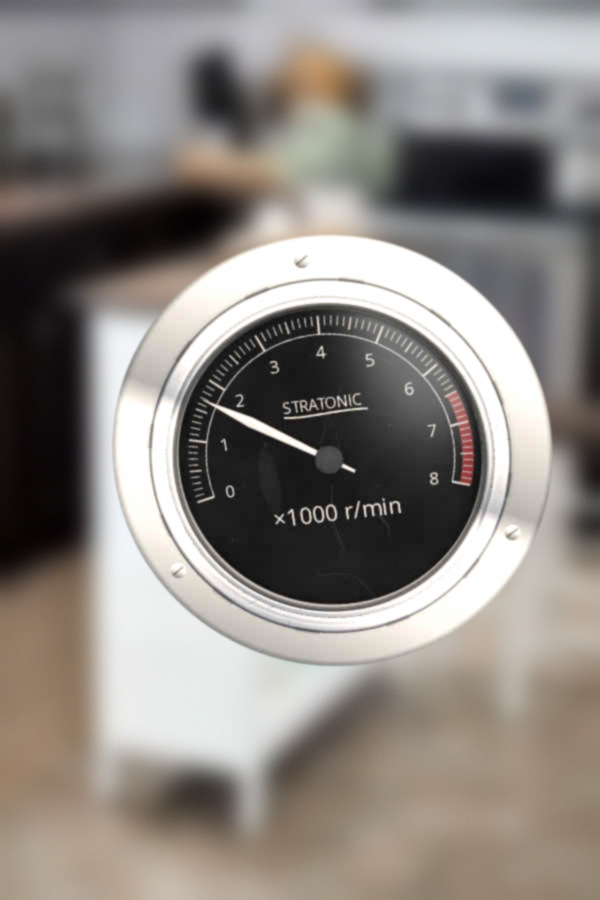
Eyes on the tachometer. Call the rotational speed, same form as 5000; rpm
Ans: 1700; rpm
